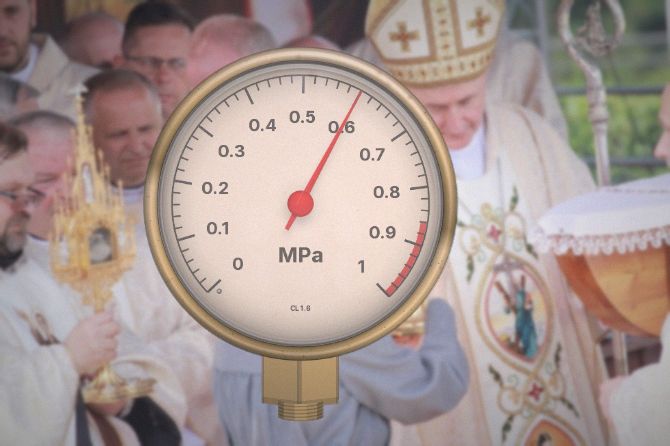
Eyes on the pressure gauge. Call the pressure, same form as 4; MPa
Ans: 0.6; MPa
